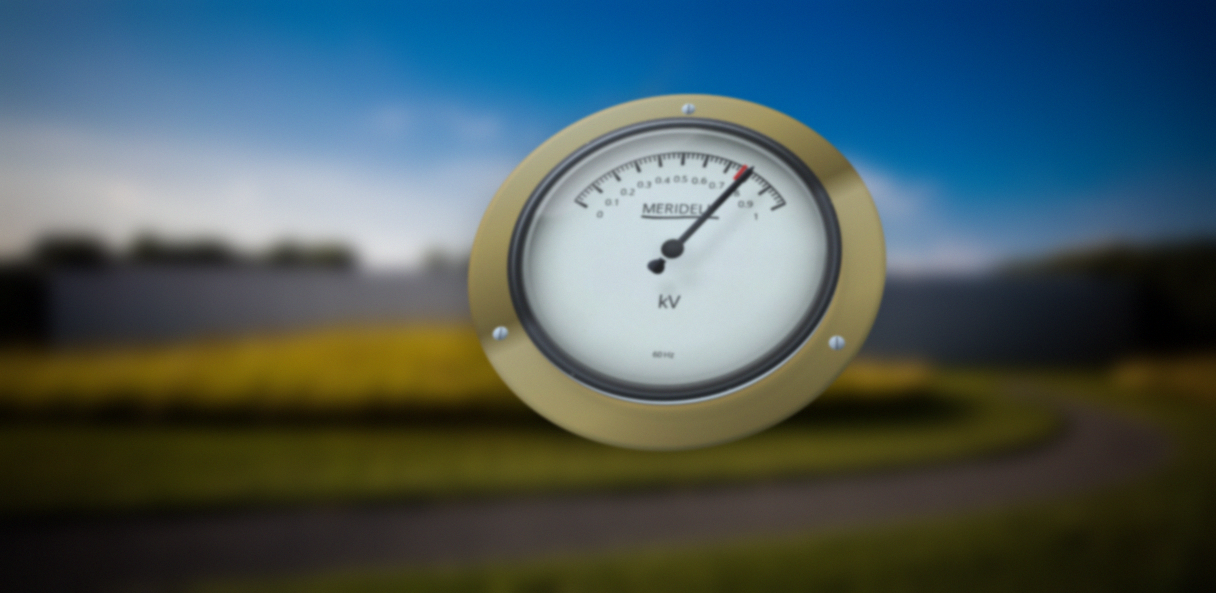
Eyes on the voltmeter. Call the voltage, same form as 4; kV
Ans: 0.8; kV
